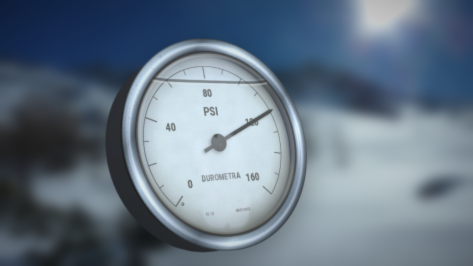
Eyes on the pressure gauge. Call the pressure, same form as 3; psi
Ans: 120; psi
